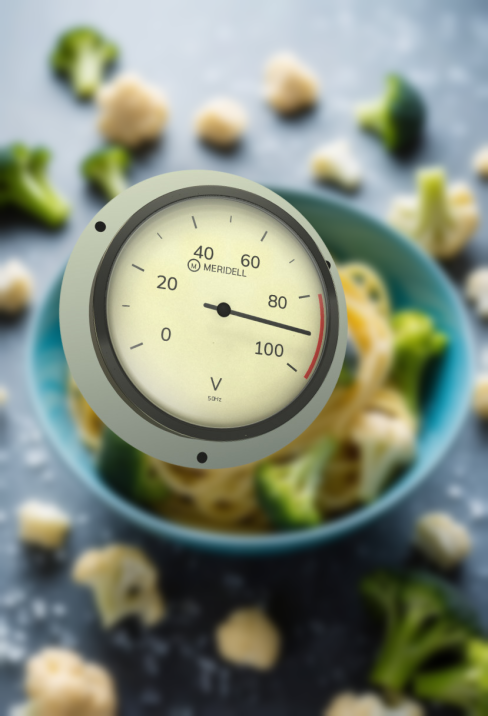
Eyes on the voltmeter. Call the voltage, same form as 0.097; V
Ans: 90; V
